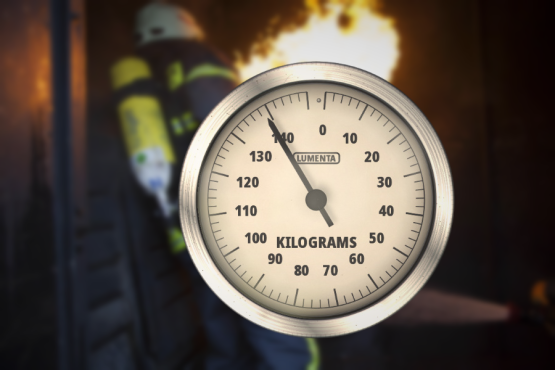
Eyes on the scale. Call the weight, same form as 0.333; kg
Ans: 139; kg
